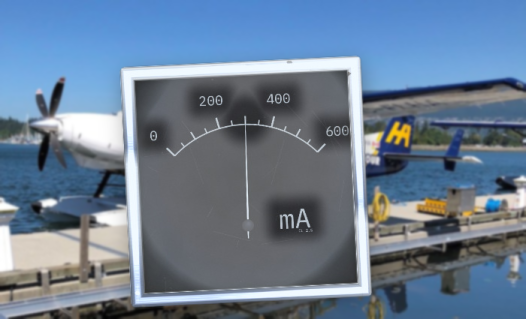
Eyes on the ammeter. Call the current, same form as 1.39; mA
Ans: 300; mA
